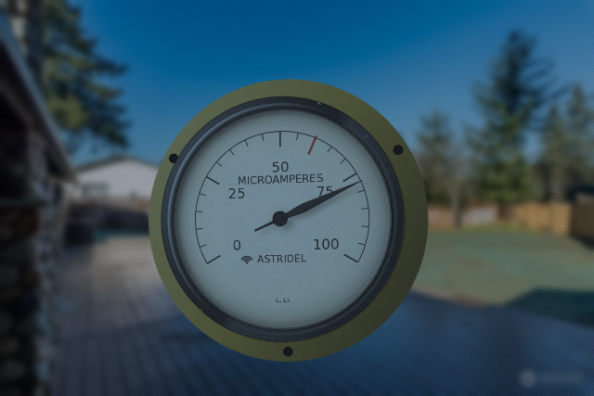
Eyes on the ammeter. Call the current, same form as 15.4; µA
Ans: 77.5; µA
